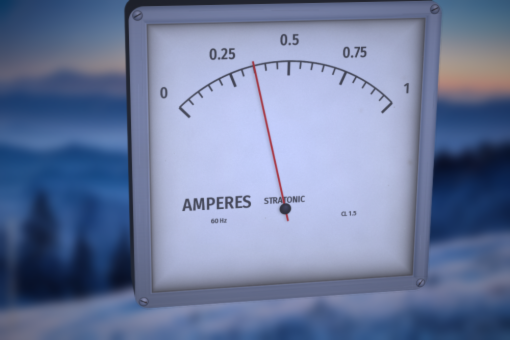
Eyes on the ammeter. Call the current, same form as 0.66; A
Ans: 0.35; A
